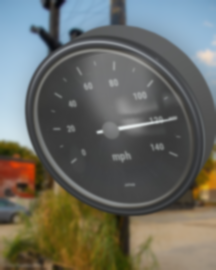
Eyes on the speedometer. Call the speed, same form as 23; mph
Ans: 120; mph
